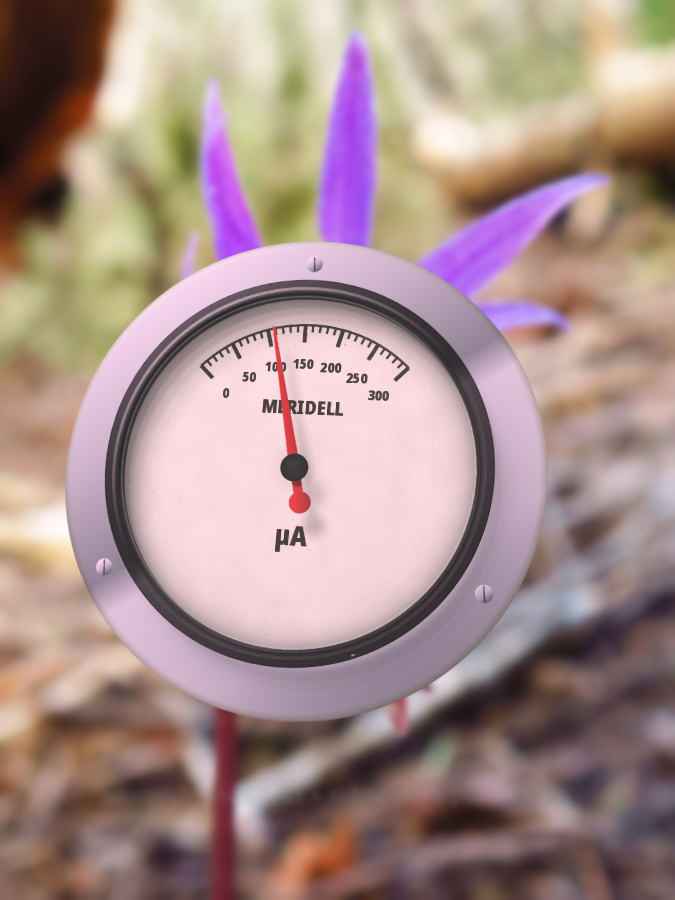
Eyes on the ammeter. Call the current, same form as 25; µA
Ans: 110; µA
